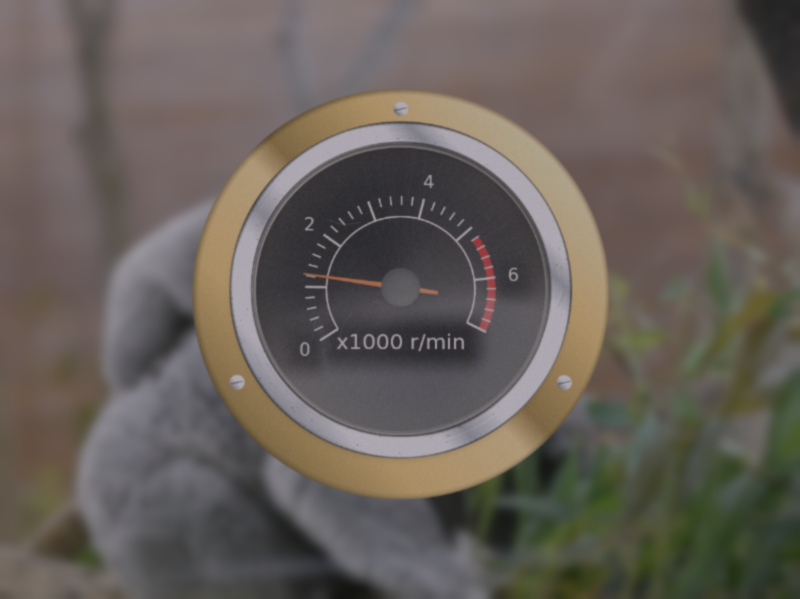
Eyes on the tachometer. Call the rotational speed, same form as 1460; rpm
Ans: 1200; rpm
